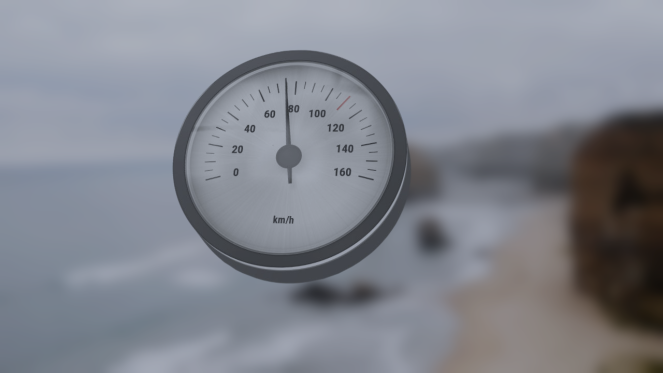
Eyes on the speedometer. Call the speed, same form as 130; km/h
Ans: 75; km/h
